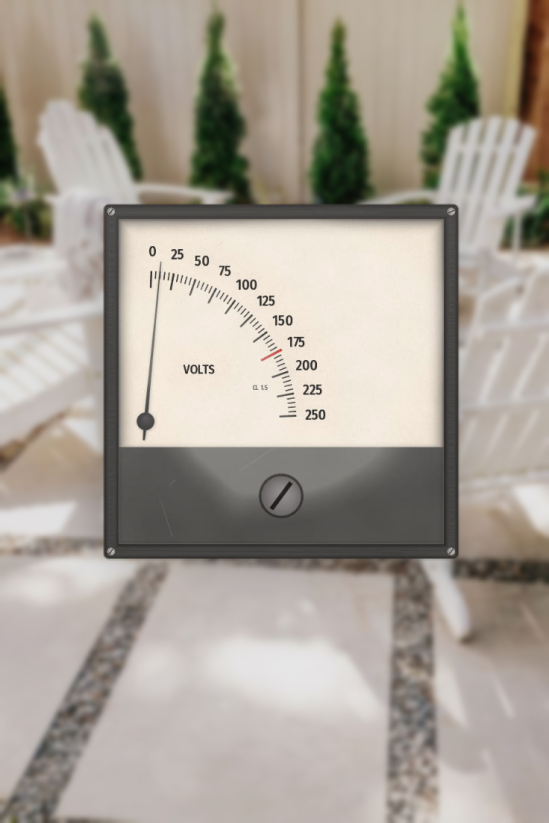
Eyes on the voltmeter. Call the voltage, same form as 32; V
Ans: 10; V
